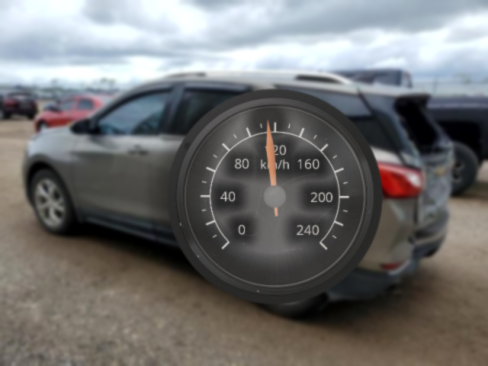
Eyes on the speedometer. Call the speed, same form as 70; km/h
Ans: 115; km/h
